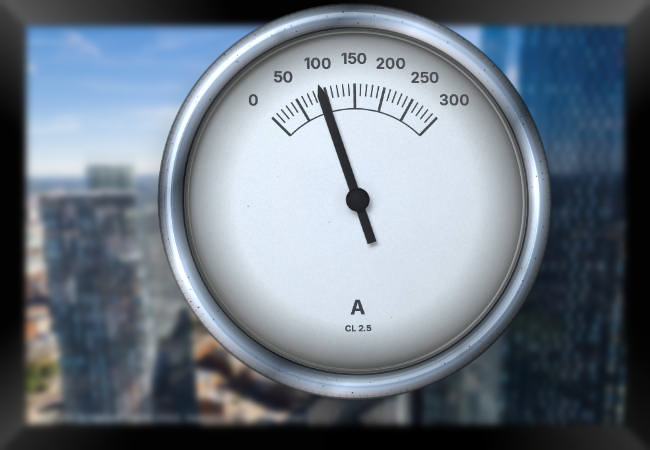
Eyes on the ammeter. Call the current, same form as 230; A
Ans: 90; A
